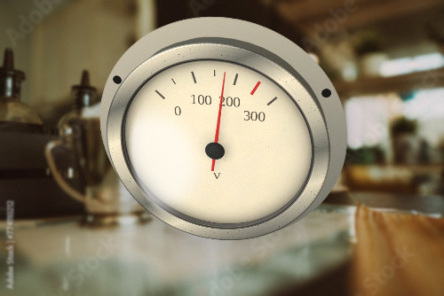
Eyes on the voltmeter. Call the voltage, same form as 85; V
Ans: 175; V
